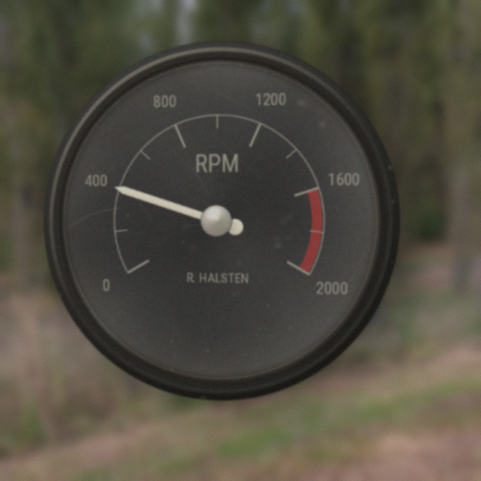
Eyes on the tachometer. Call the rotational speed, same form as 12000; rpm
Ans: 400; rpm
